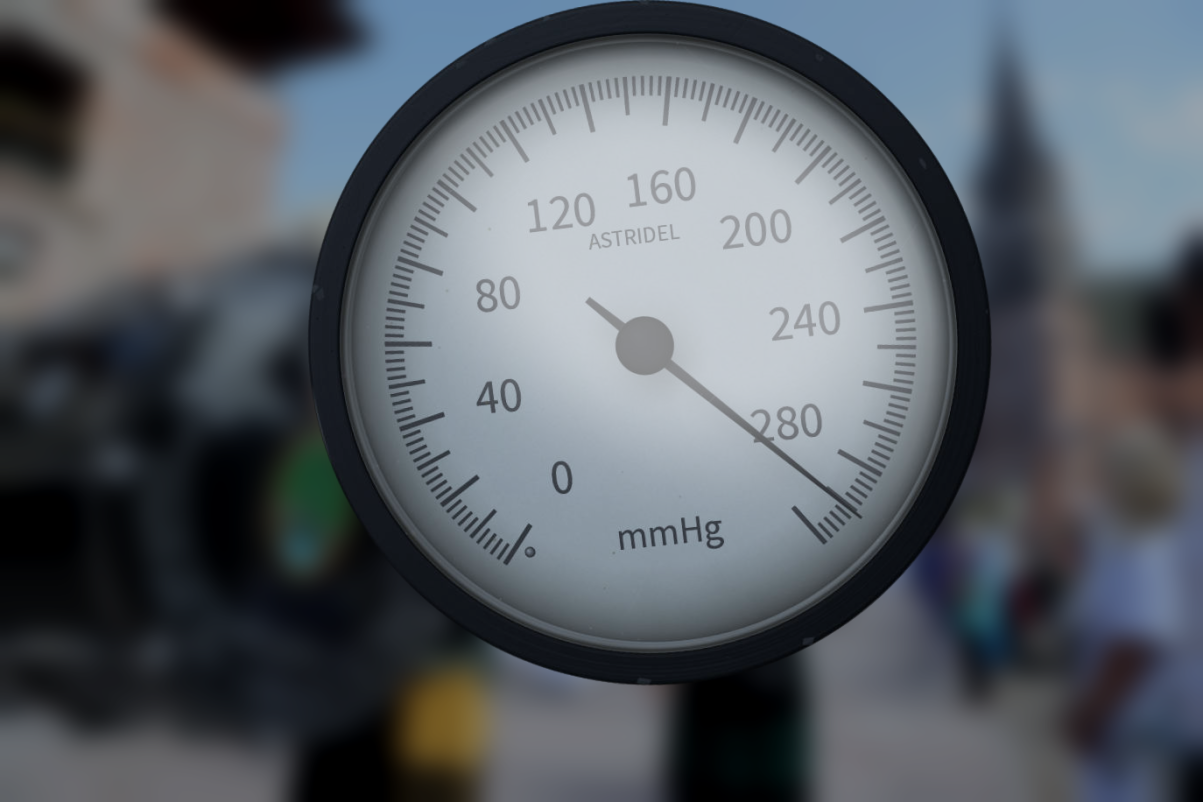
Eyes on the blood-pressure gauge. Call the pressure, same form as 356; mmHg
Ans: 290; mmHg
